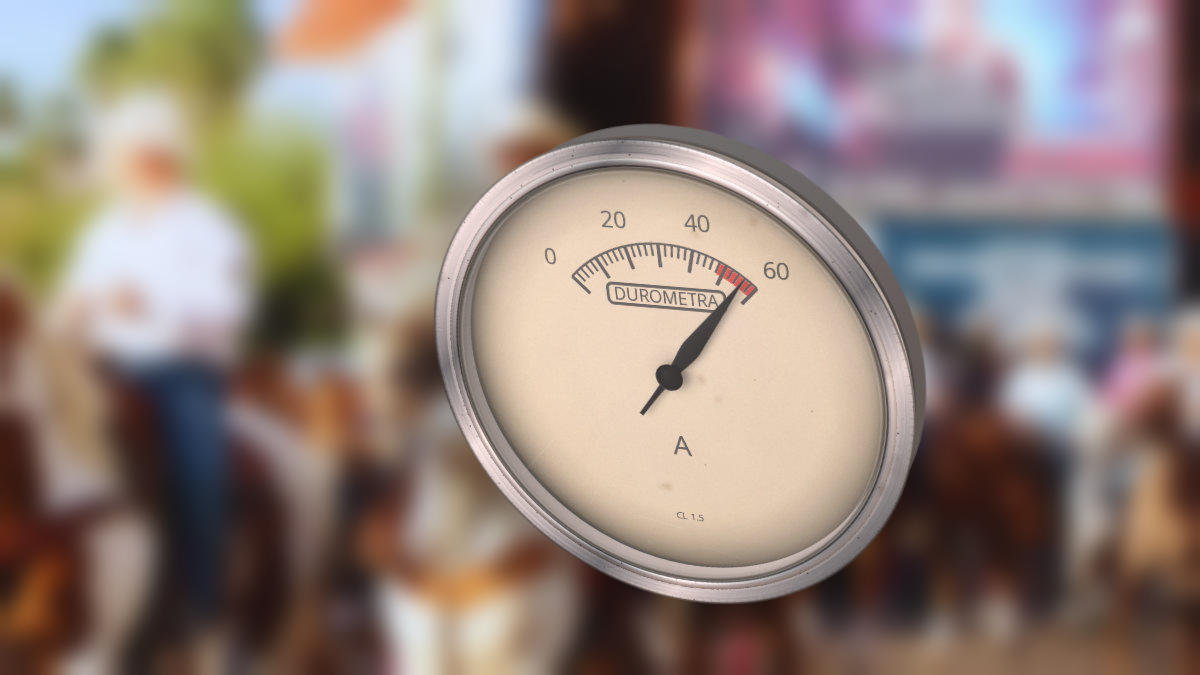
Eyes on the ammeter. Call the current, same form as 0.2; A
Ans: 56; A
